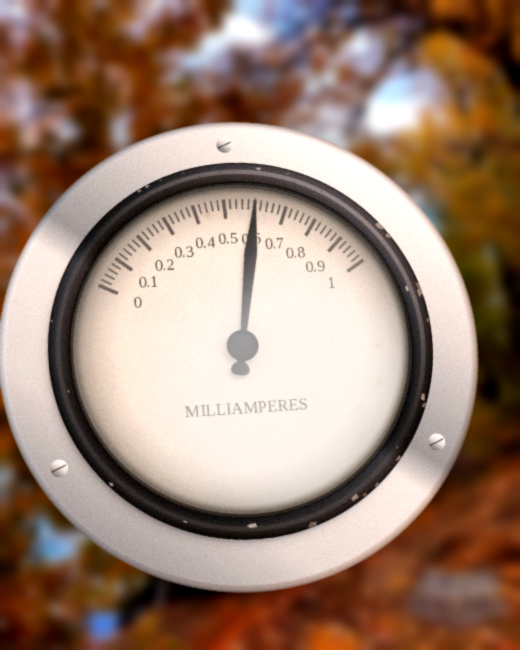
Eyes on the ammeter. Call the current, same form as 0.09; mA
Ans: 0.6; mA
